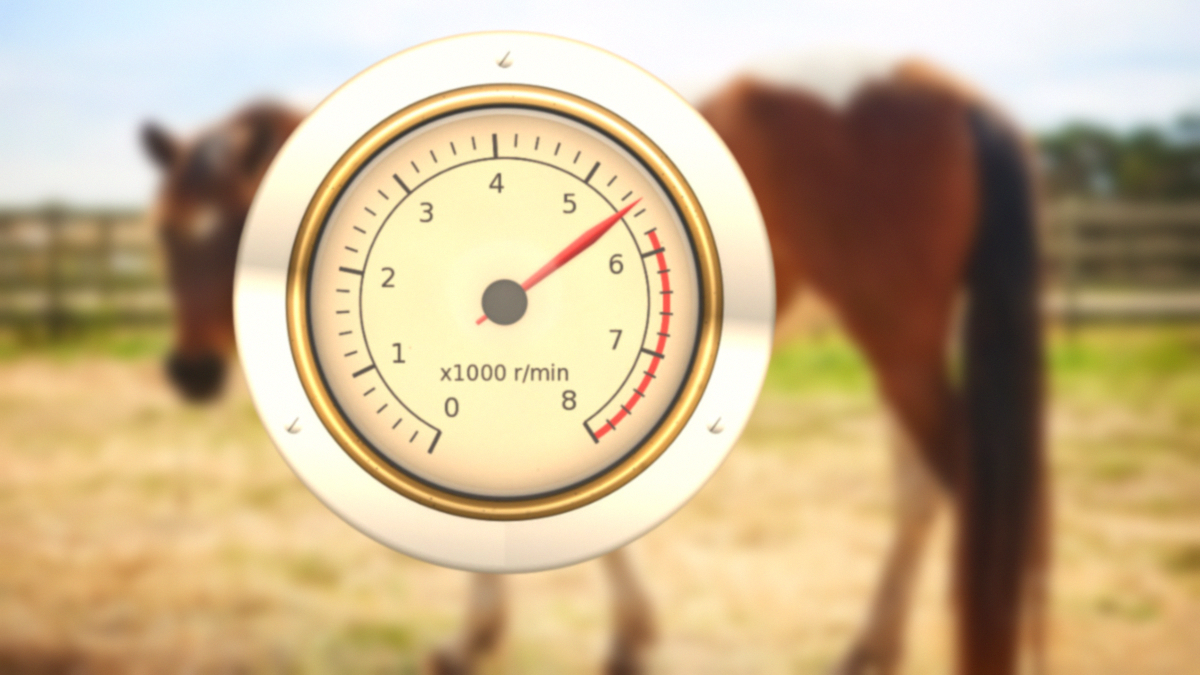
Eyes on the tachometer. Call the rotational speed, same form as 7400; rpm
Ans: 5500; rpm
